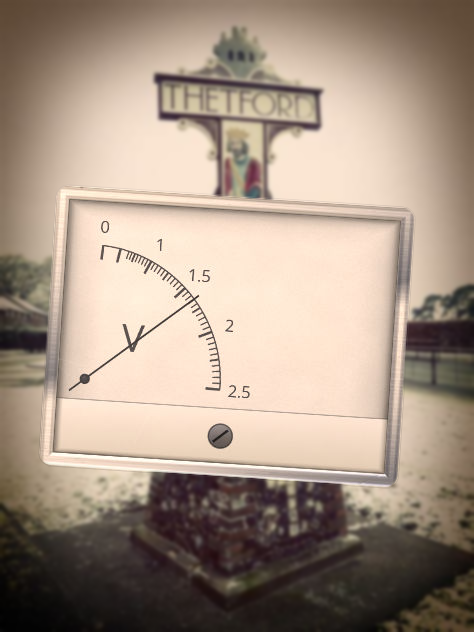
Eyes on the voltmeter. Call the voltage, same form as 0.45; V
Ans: 1.65; V
